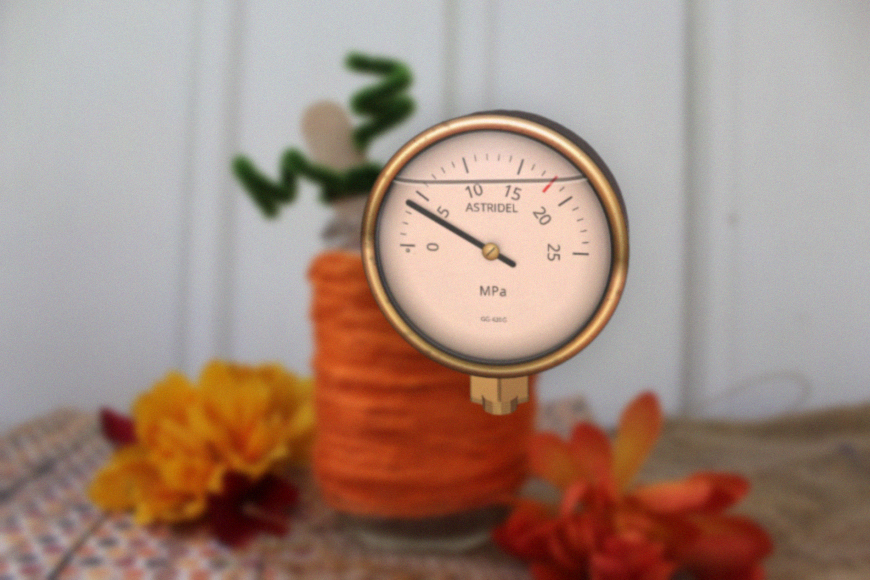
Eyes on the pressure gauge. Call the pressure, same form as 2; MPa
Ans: 4; MPa
